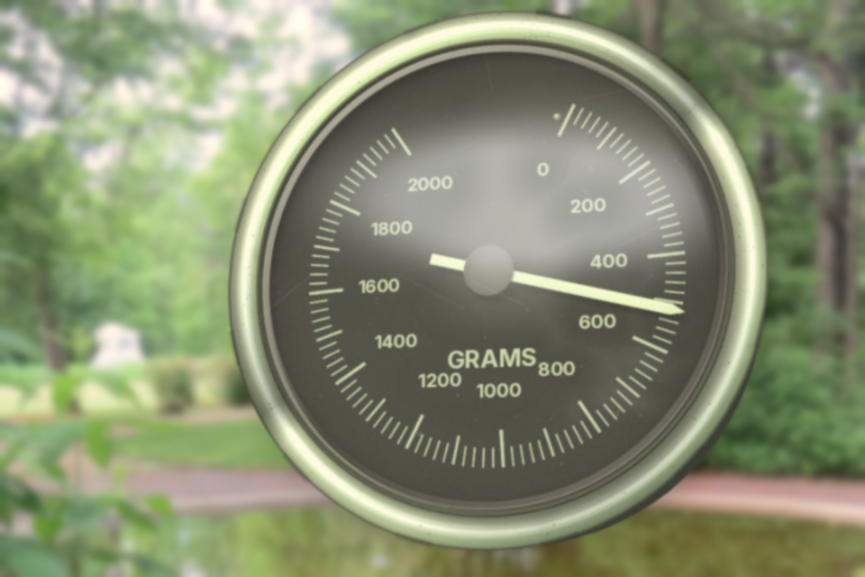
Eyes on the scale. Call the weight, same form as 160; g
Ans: 520; g
